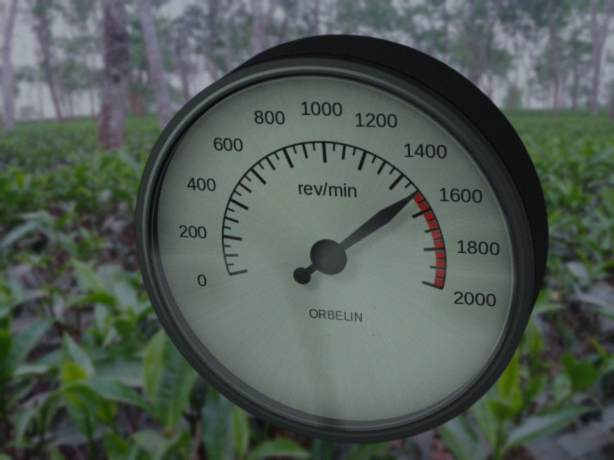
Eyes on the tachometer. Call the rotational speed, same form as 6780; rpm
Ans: 1500; rpm
